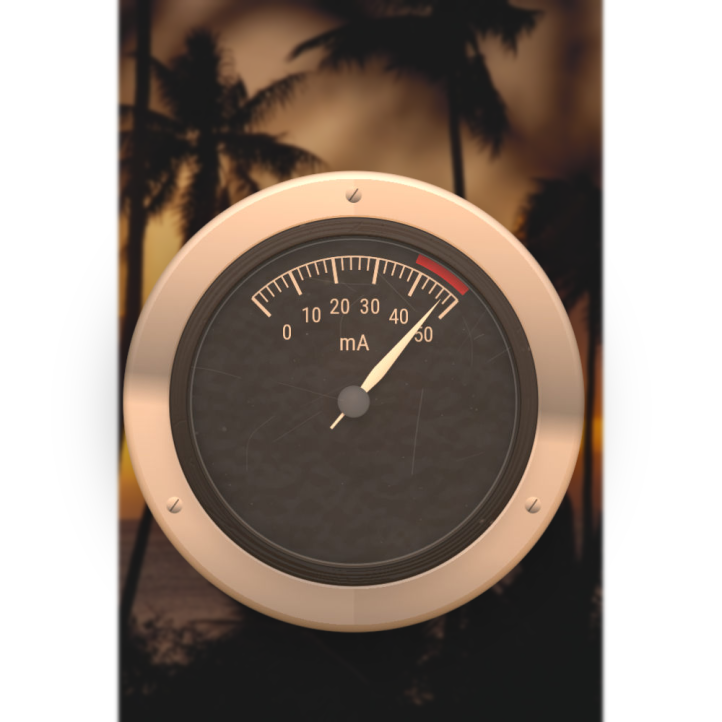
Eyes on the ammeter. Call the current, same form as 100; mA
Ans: 47; mA
